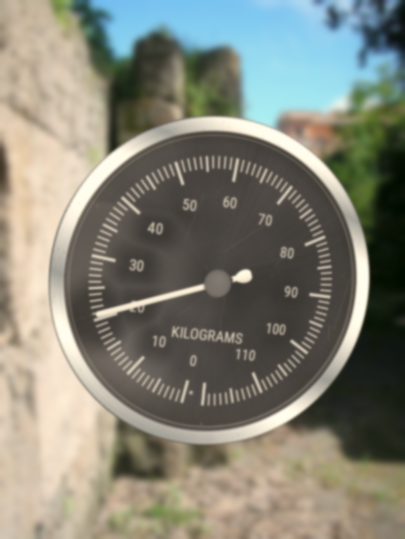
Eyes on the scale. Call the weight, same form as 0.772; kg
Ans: 21; kg
